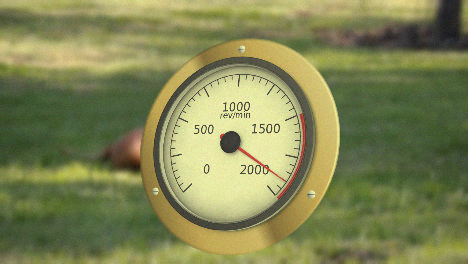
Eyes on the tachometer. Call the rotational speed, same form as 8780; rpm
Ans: 1900; rpm
